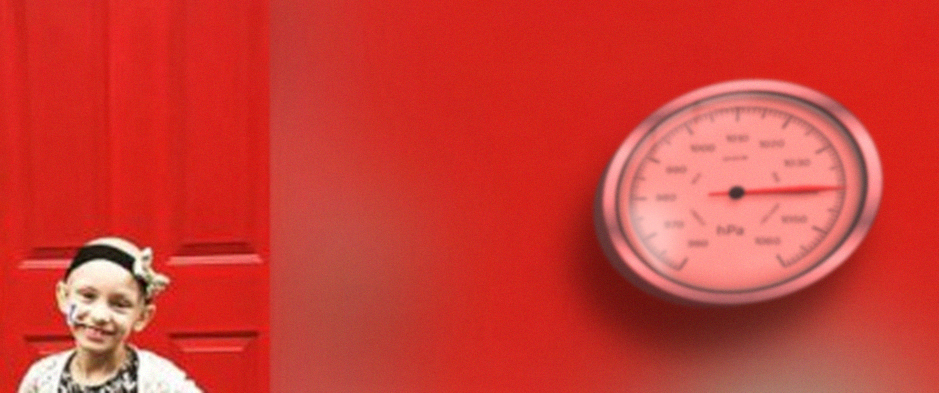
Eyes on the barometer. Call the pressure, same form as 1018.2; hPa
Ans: 1040; hPa
